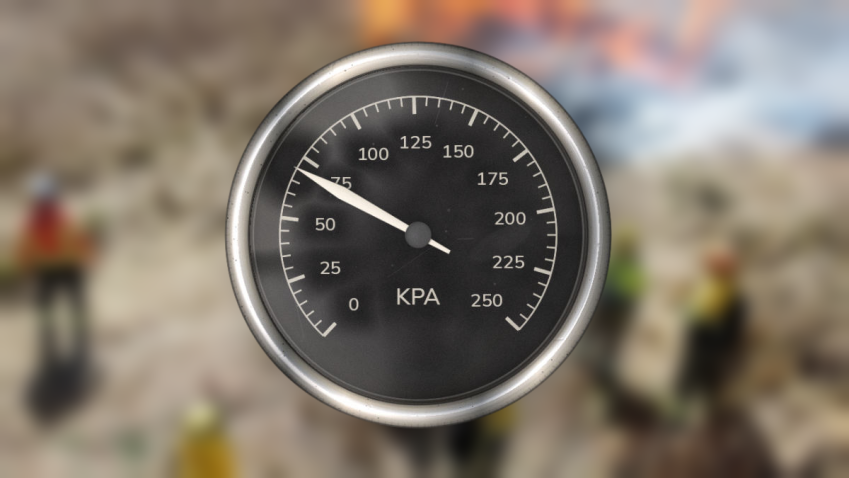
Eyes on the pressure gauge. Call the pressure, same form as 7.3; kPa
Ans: 70; kPa
